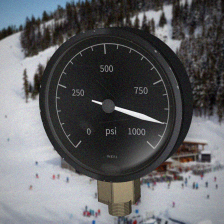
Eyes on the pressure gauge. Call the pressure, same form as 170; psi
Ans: 900; psi
